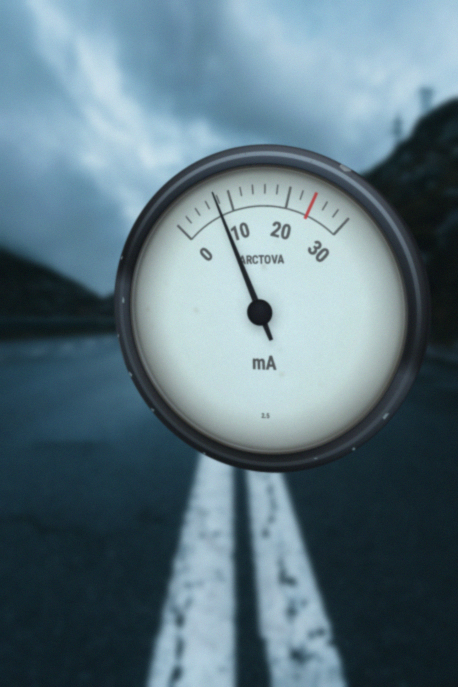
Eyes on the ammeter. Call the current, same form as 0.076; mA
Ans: 8; mA
